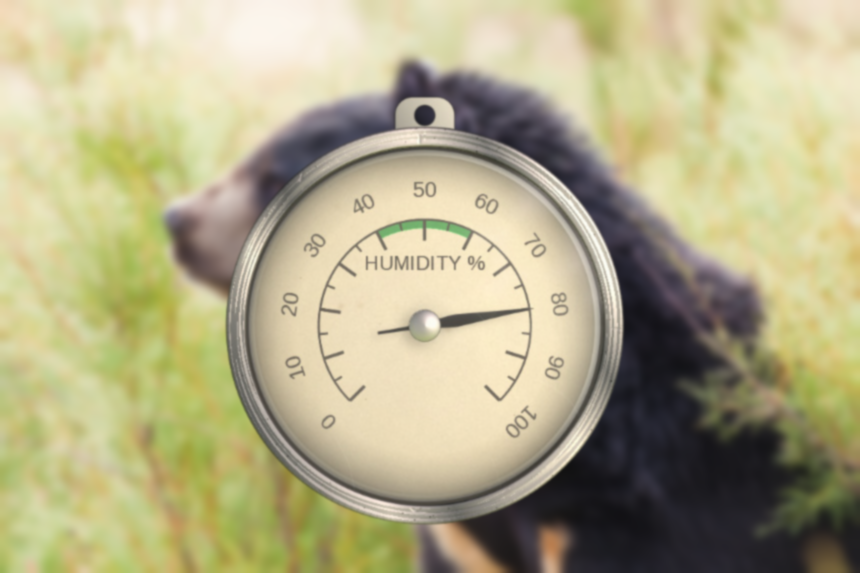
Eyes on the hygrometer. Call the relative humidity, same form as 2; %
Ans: 80; %
